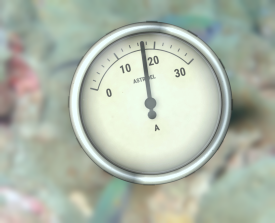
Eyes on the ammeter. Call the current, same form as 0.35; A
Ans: 17; A
